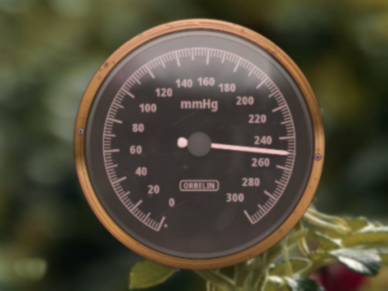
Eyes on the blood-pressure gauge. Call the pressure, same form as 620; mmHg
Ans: 250; mmHg
